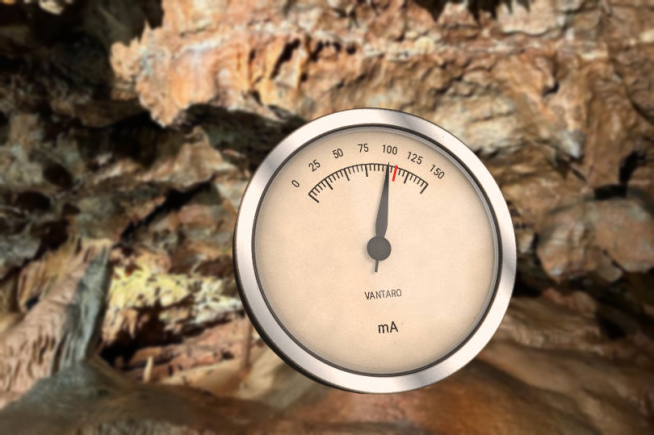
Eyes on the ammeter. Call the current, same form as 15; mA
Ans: 100; mA
